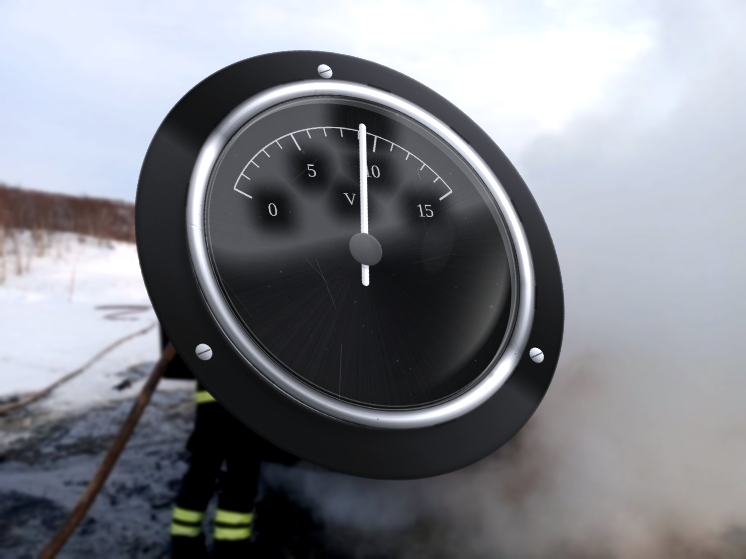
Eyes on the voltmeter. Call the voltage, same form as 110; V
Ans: 9; V
